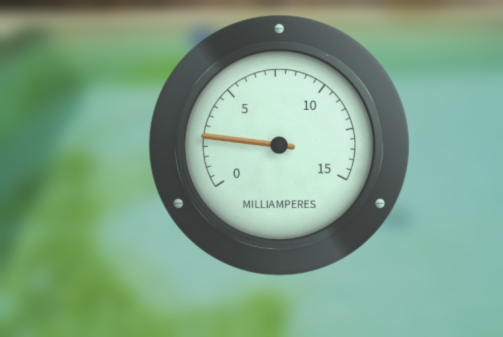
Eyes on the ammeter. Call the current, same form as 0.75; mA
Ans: 2.5; mA
